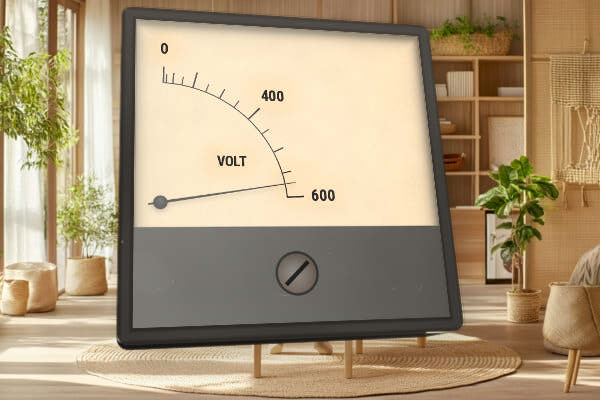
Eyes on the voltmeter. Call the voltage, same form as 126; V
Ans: 575; V
